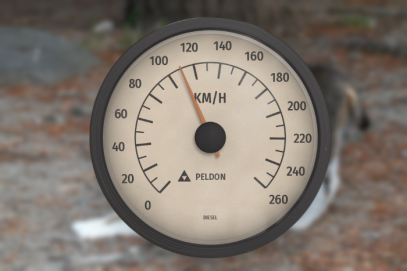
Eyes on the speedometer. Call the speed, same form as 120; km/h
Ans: 110; km/h
